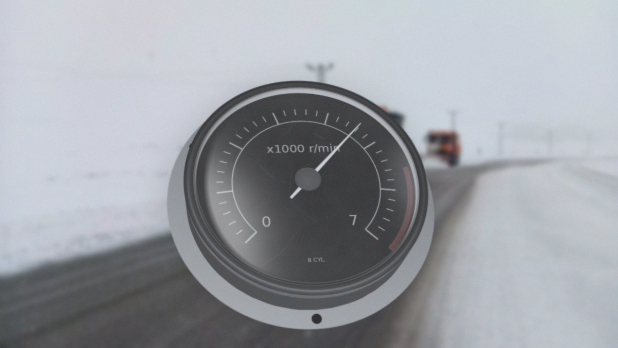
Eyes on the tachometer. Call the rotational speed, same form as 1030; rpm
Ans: 4600; rpm
